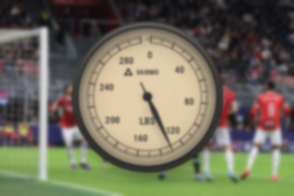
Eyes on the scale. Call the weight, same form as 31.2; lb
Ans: 130; lb
